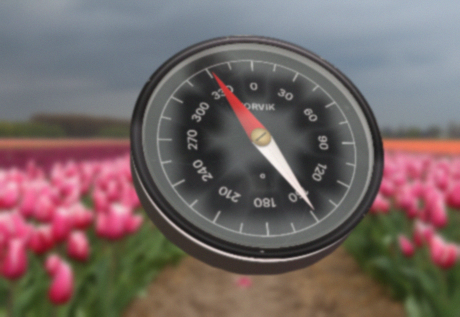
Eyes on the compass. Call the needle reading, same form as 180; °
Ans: 330; °
